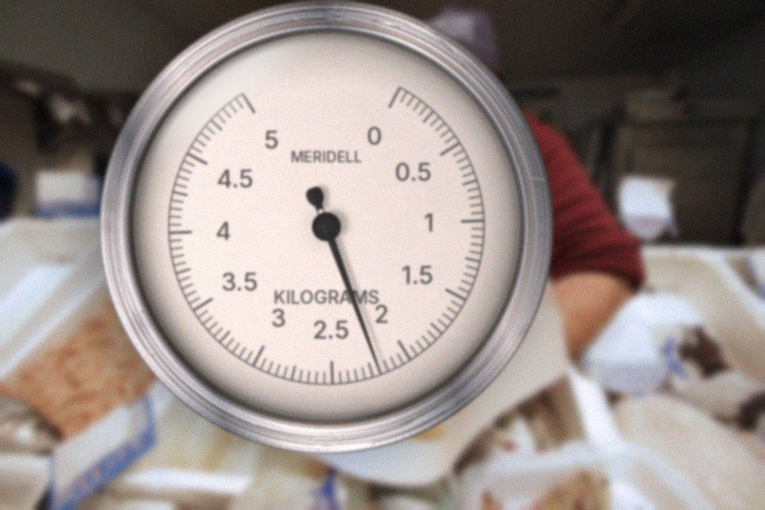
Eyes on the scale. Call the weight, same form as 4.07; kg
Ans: 2.2; kg
